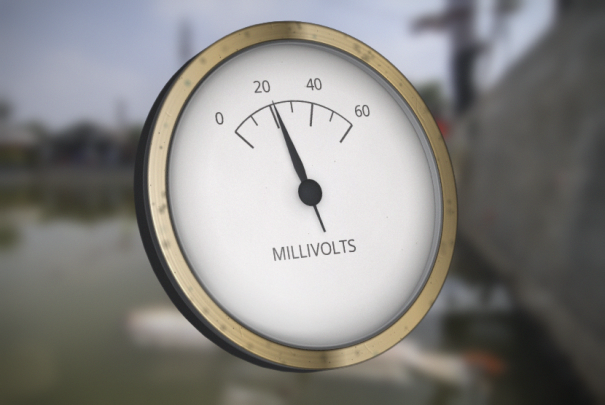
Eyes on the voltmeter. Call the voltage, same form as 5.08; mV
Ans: 20; mV
